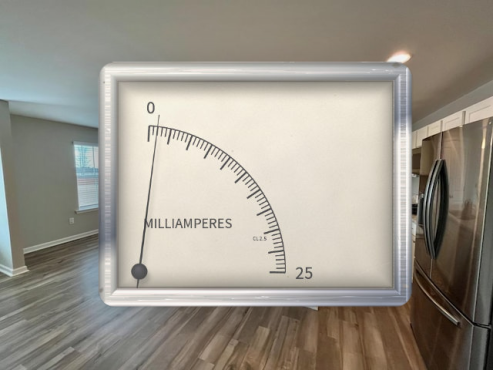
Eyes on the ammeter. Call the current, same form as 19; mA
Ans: 1; mA
